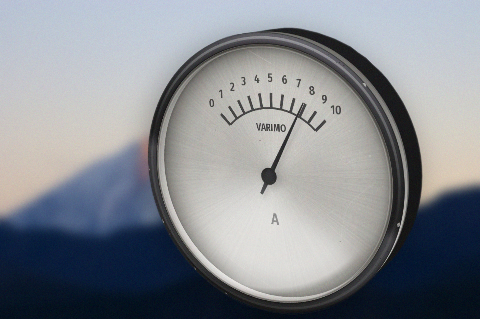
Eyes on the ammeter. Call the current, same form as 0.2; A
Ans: 8; A
